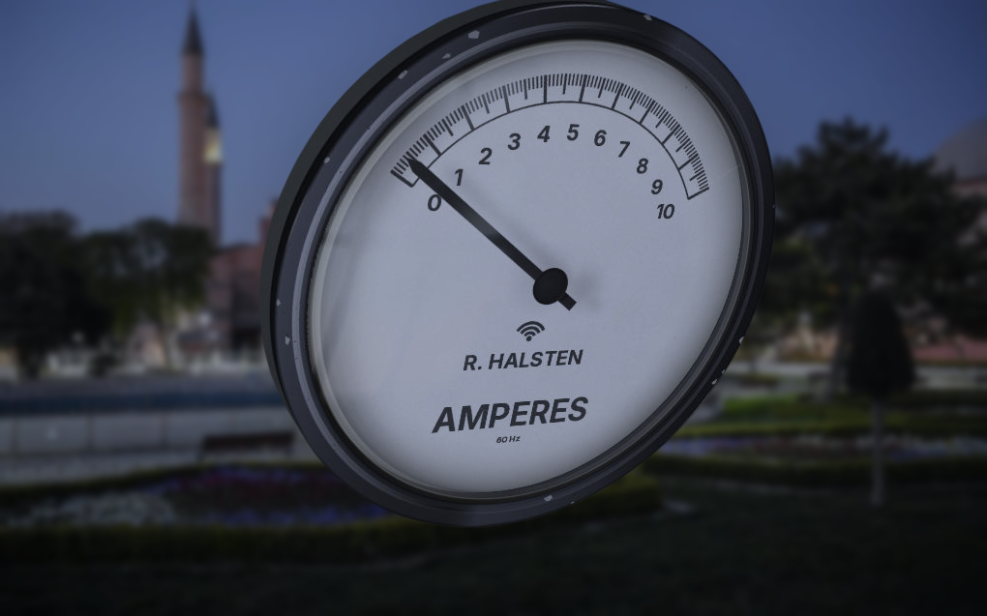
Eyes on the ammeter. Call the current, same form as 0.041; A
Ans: 0.4; A
